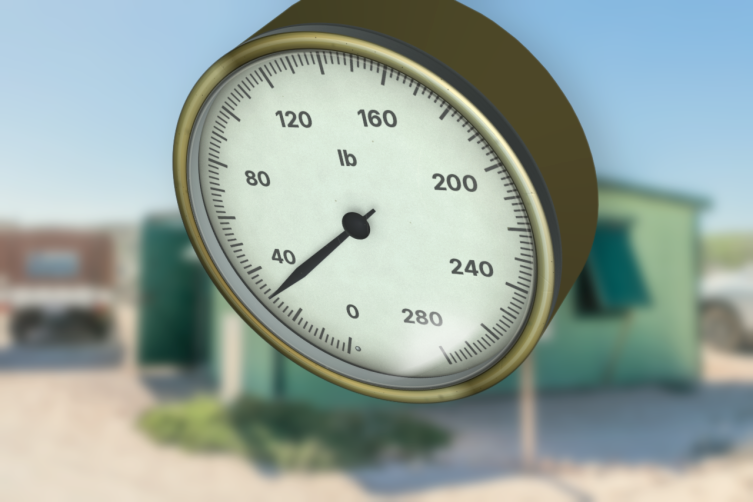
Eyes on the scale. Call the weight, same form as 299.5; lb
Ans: 30; lb
